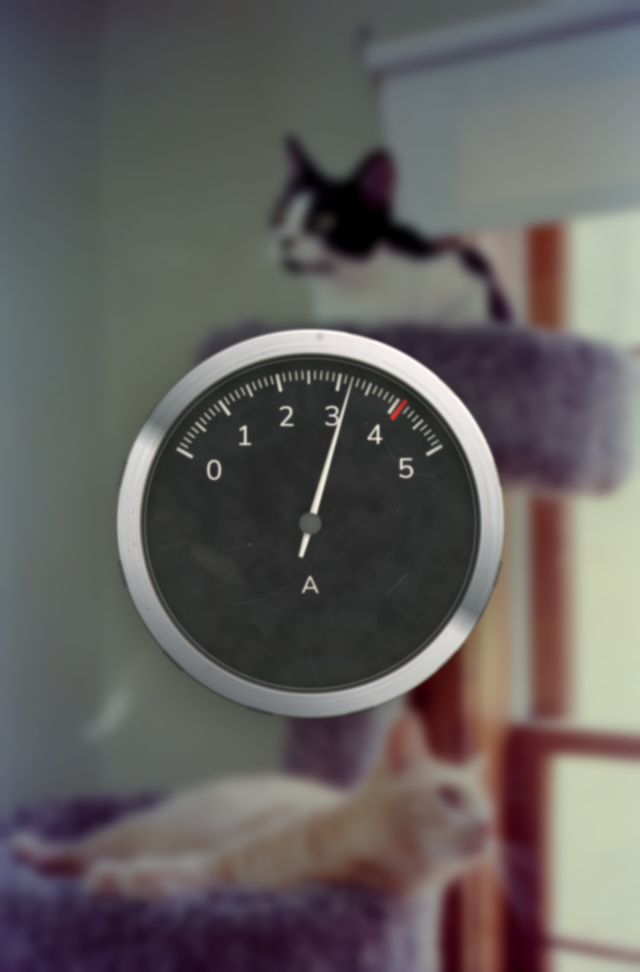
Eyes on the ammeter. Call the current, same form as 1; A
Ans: 3.2; A
